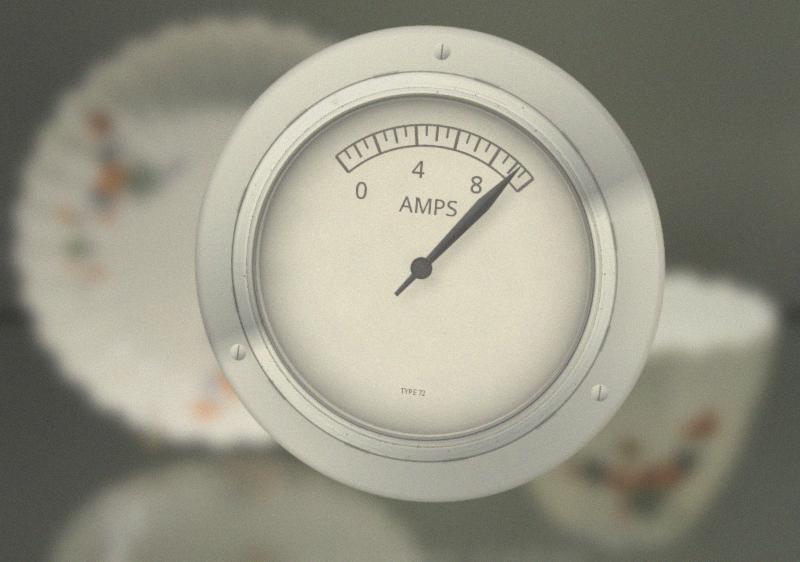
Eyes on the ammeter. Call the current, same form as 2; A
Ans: 9.25; A
